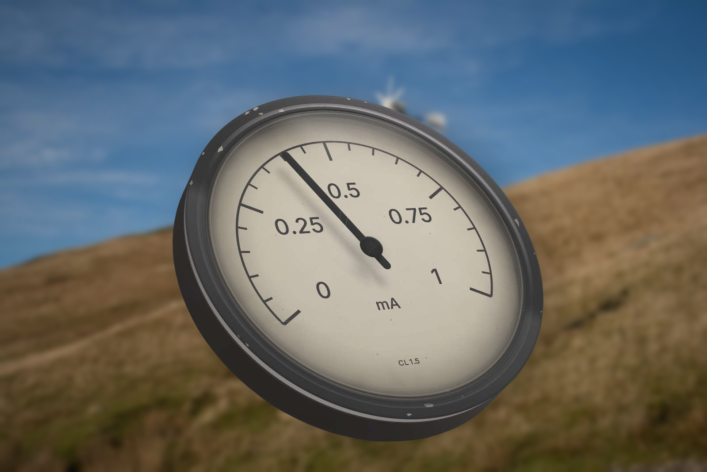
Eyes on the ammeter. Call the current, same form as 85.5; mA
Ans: 0.4; mA
